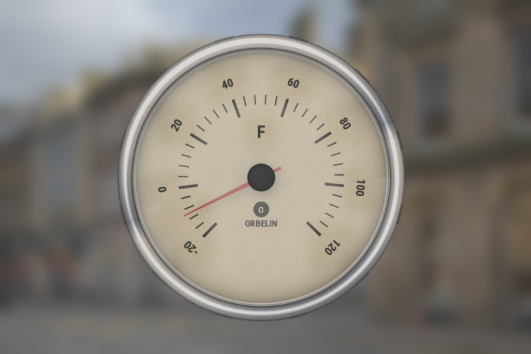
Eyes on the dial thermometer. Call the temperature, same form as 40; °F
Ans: -10; °F
